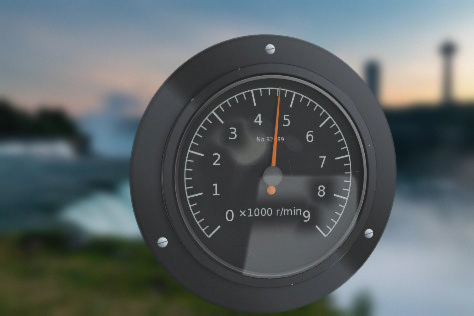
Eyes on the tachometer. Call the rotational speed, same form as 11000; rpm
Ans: 4600; rpm
